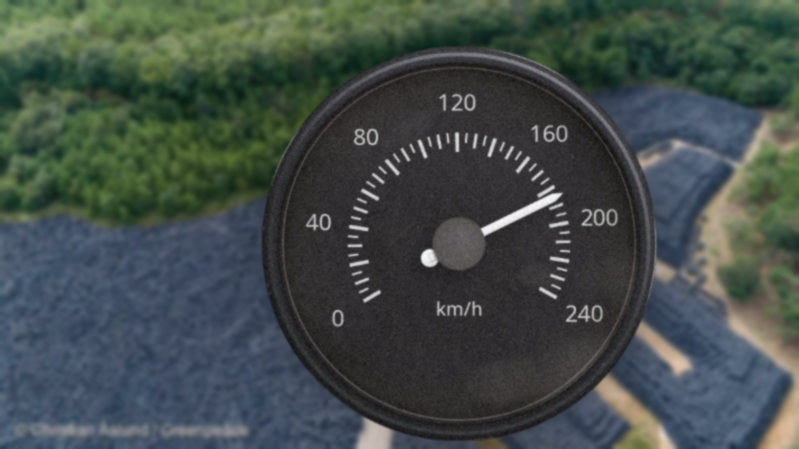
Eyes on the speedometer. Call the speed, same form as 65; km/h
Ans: 185; km/h
